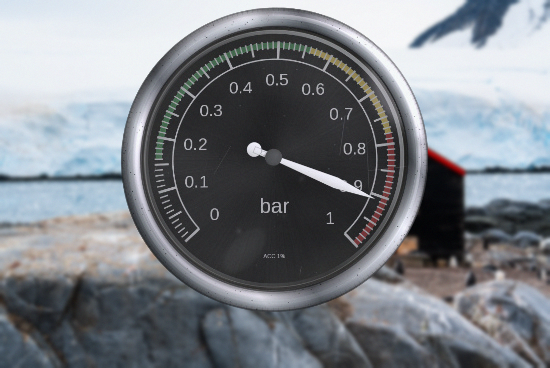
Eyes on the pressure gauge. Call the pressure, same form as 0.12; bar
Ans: 0.91; bar
